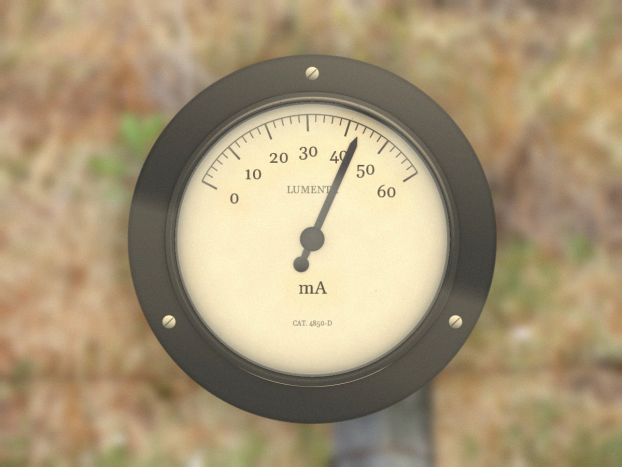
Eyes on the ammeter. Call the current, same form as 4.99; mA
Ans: 43; mA
